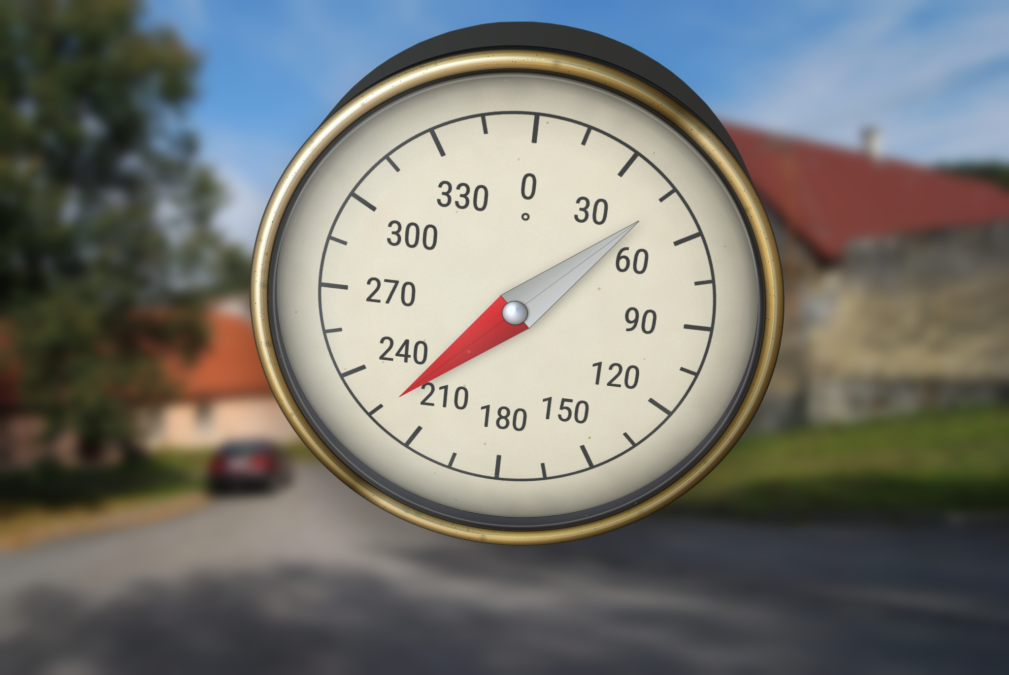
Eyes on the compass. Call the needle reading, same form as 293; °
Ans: 225; °
